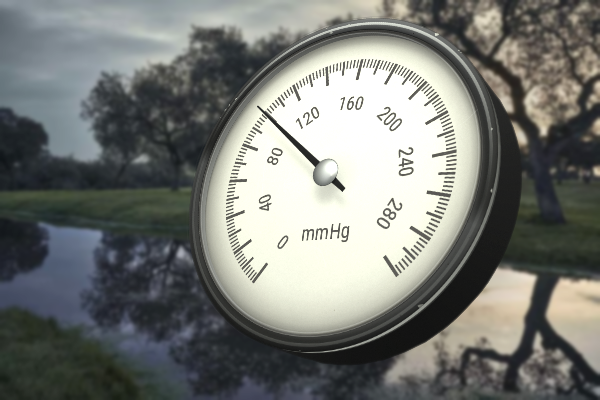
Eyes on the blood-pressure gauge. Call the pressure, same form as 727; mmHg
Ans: 100; mmHg
